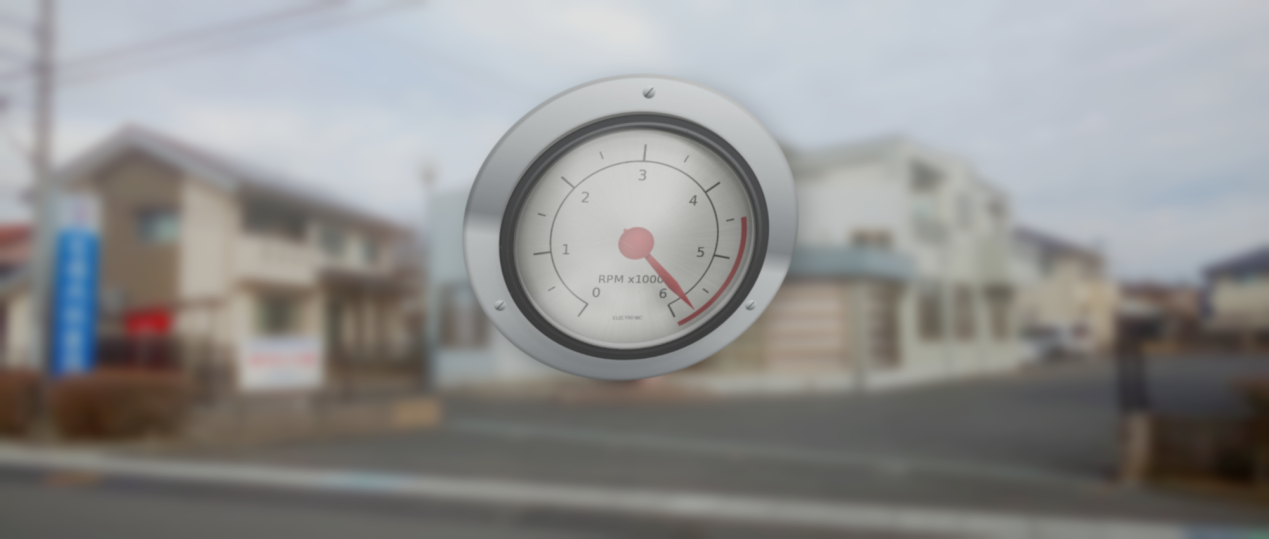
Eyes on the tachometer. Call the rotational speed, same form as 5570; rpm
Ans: 5750; rpm
